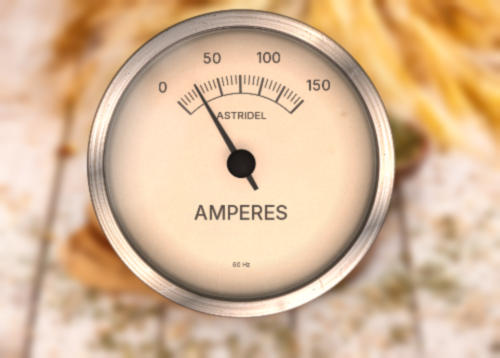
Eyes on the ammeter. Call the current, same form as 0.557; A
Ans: 25; A
